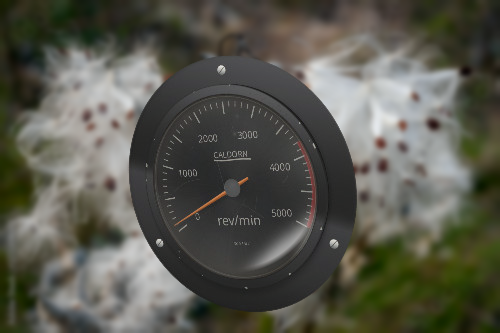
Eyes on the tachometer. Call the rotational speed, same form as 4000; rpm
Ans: 100; rpm
